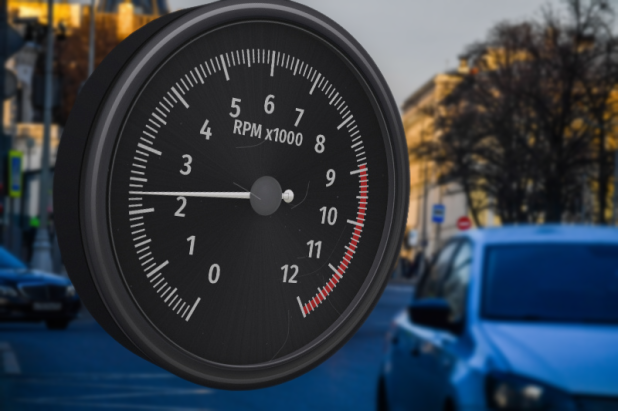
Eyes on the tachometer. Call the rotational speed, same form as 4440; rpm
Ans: 2300; rpm
